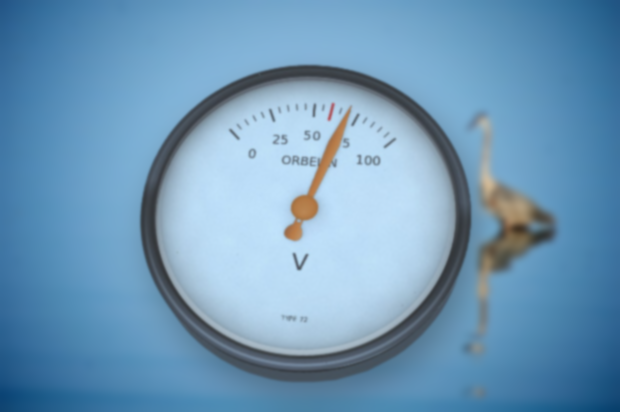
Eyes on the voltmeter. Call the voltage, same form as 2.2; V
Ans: 70; V
